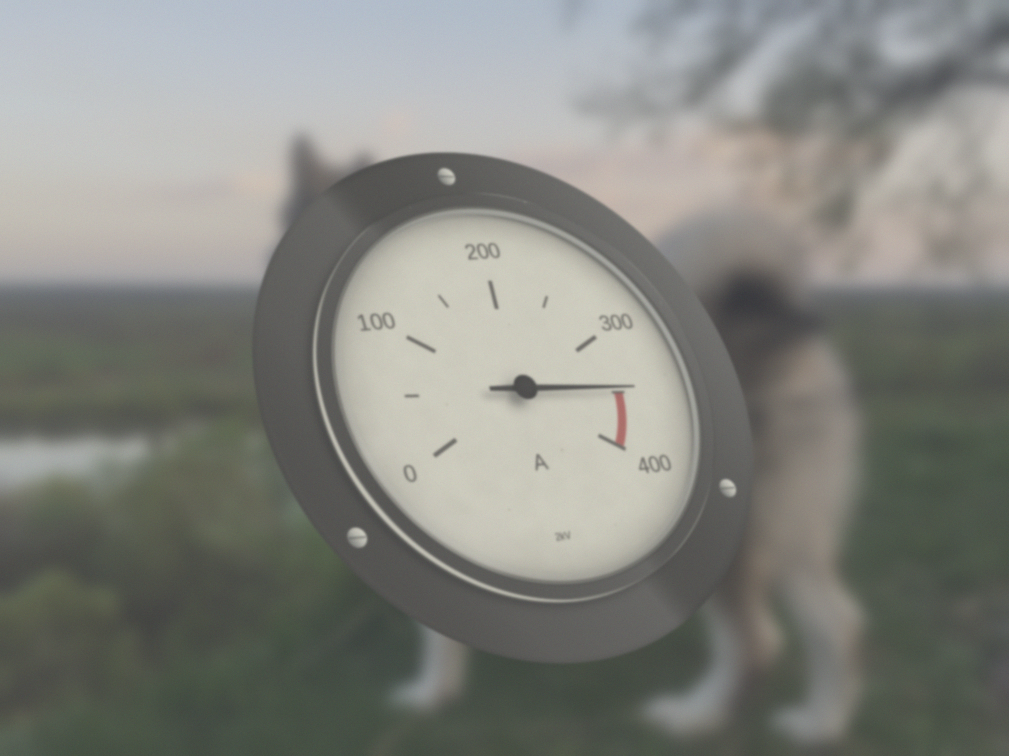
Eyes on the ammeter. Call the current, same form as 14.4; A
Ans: 350; A
